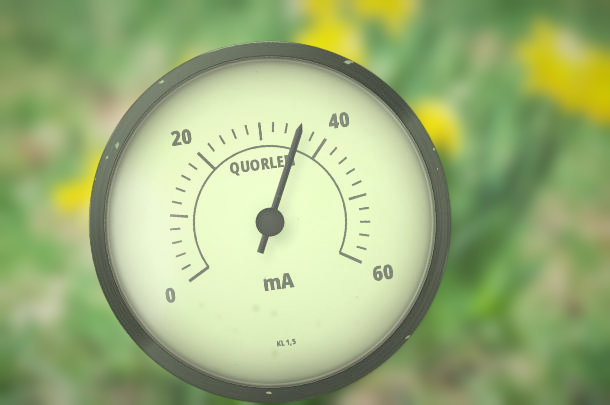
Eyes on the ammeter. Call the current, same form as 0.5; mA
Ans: 36; mA
